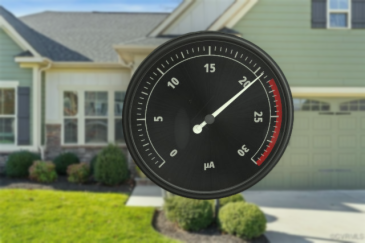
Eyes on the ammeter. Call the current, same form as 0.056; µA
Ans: 20.5; µA
